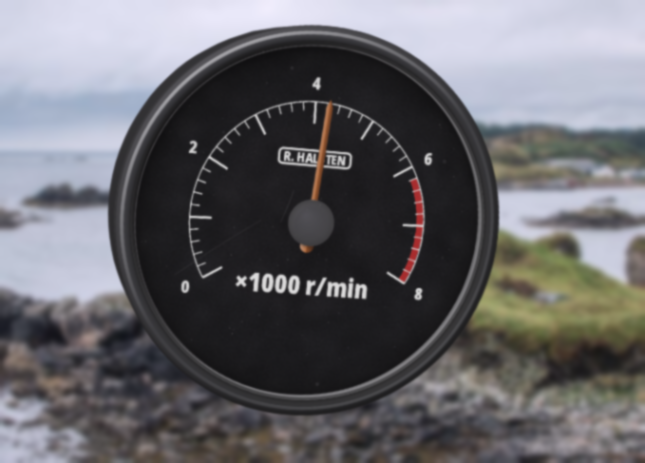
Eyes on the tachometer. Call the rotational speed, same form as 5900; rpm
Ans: 4200; rpm
